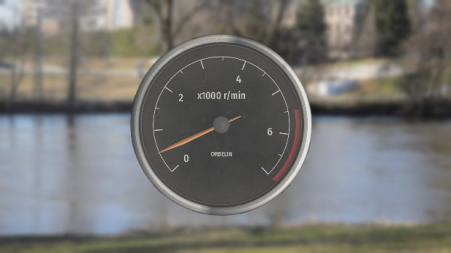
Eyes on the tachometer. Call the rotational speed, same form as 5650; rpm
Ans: 500; rpm
